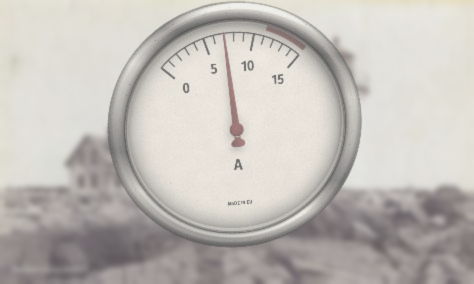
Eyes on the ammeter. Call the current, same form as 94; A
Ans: 7; A
